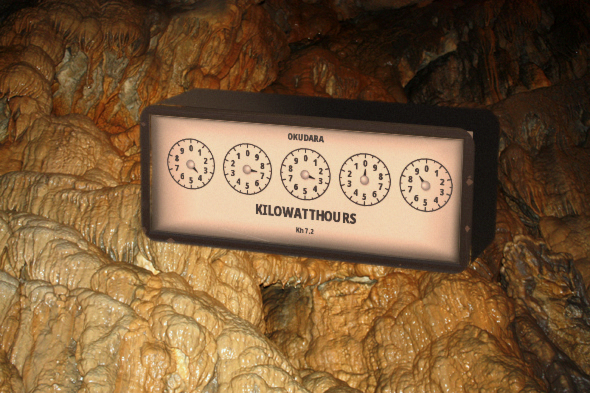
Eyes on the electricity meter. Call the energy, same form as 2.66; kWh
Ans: 37299; kWh
